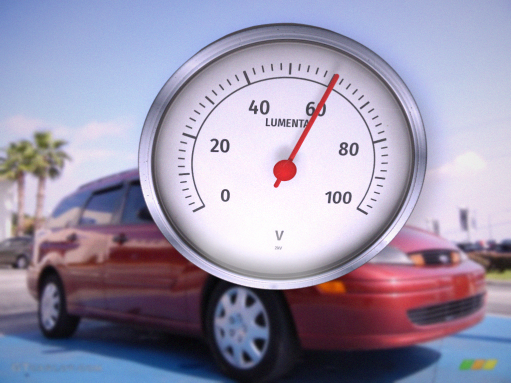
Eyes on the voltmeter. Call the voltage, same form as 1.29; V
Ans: 60; V
